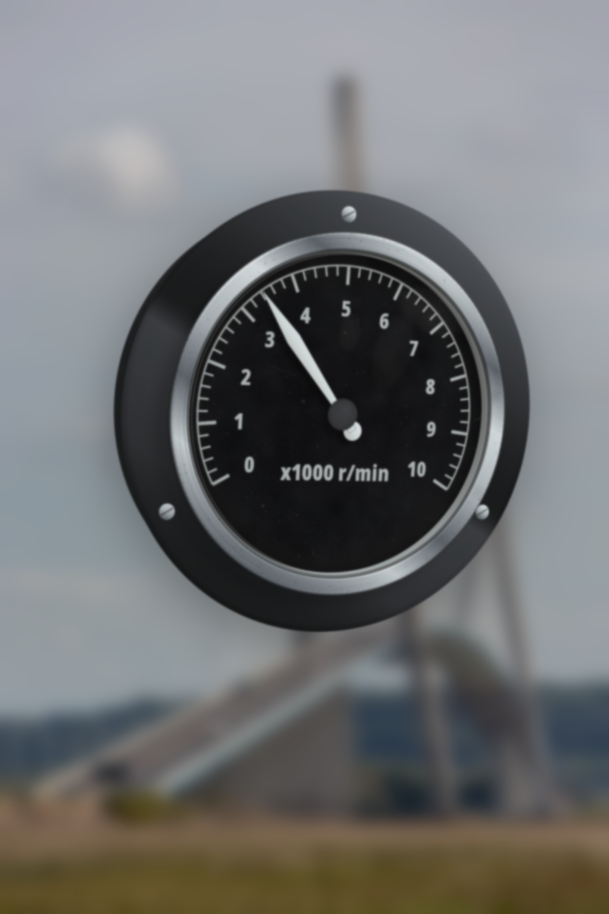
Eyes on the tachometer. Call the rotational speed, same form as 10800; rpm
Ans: 3400; rpm
